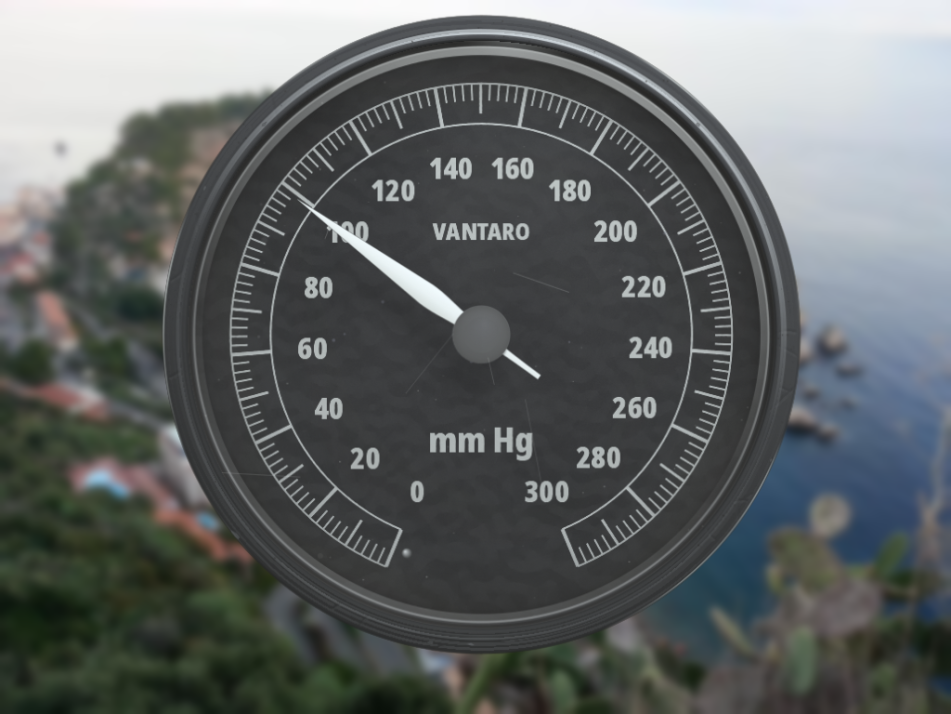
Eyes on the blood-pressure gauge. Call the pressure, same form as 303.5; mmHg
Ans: 99; mmHg
